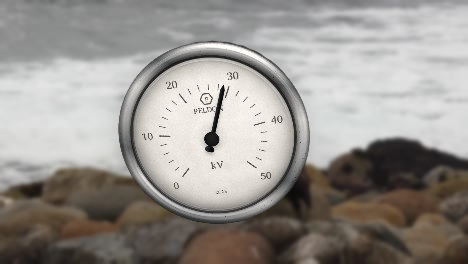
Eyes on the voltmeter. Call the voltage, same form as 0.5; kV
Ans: 29; kV
